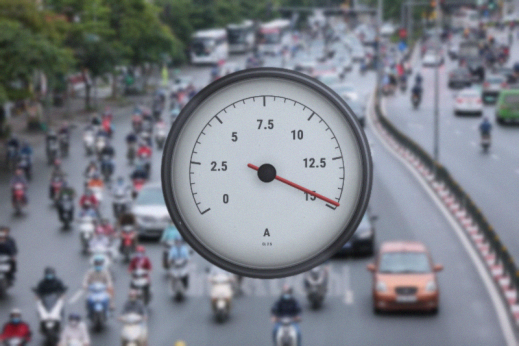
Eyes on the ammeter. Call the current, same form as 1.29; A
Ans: 14.75; A
